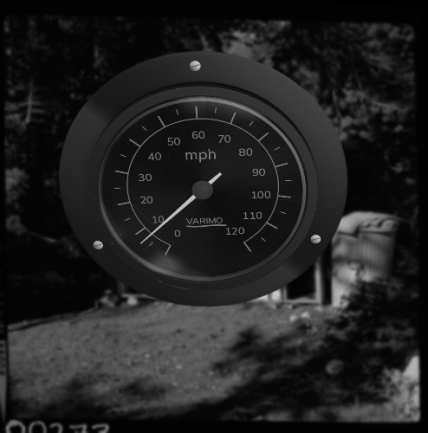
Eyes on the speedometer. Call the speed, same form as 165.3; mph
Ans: 7.5; mph
